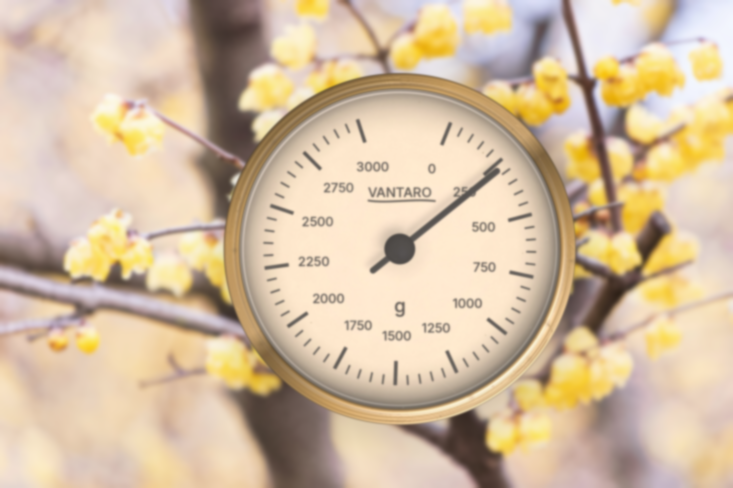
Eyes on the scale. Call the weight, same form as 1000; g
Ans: 275; g
